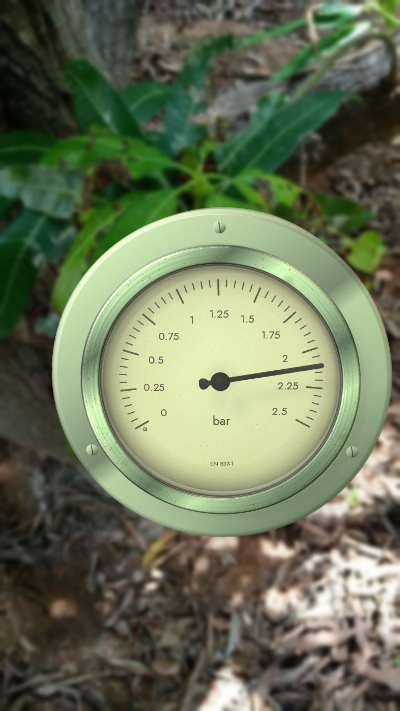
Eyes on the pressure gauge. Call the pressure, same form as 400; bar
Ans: 2.1; bar
